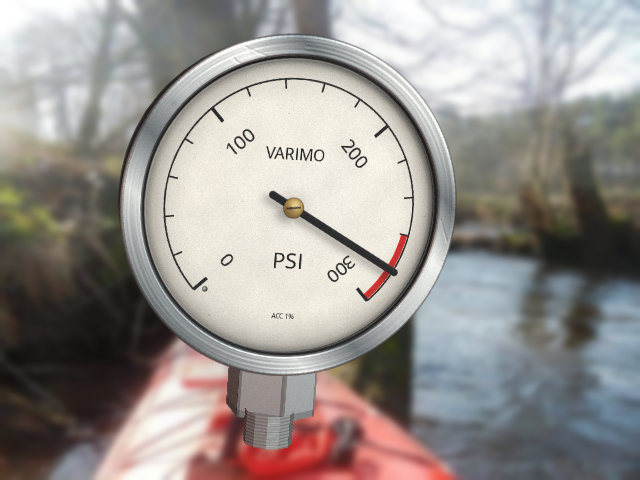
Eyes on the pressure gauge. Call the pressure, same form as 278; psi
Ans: 280; psi
